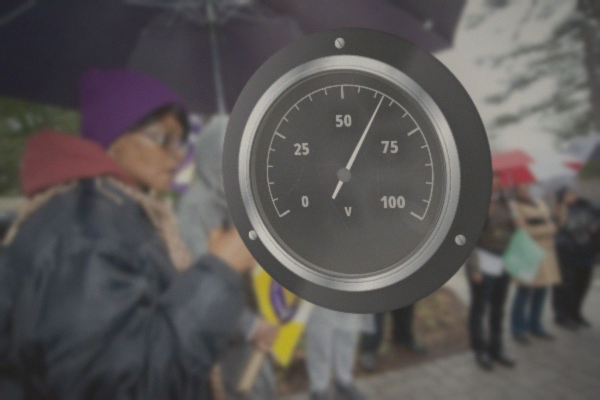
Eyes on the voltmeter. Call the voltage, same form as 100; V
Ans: 62.5; V
